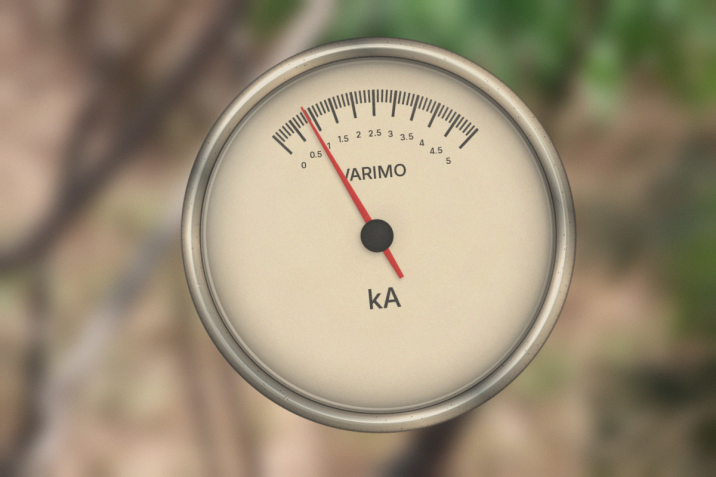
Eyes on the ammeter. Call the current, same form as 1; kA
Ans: 0.9; kA
